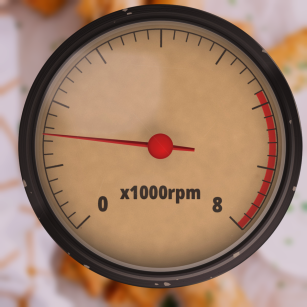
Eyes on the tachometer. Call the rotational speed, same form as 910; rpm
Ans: 1500; rpm
